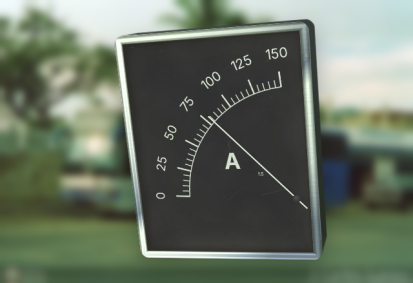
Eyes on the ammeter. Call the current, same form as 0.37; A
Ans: 80; A
